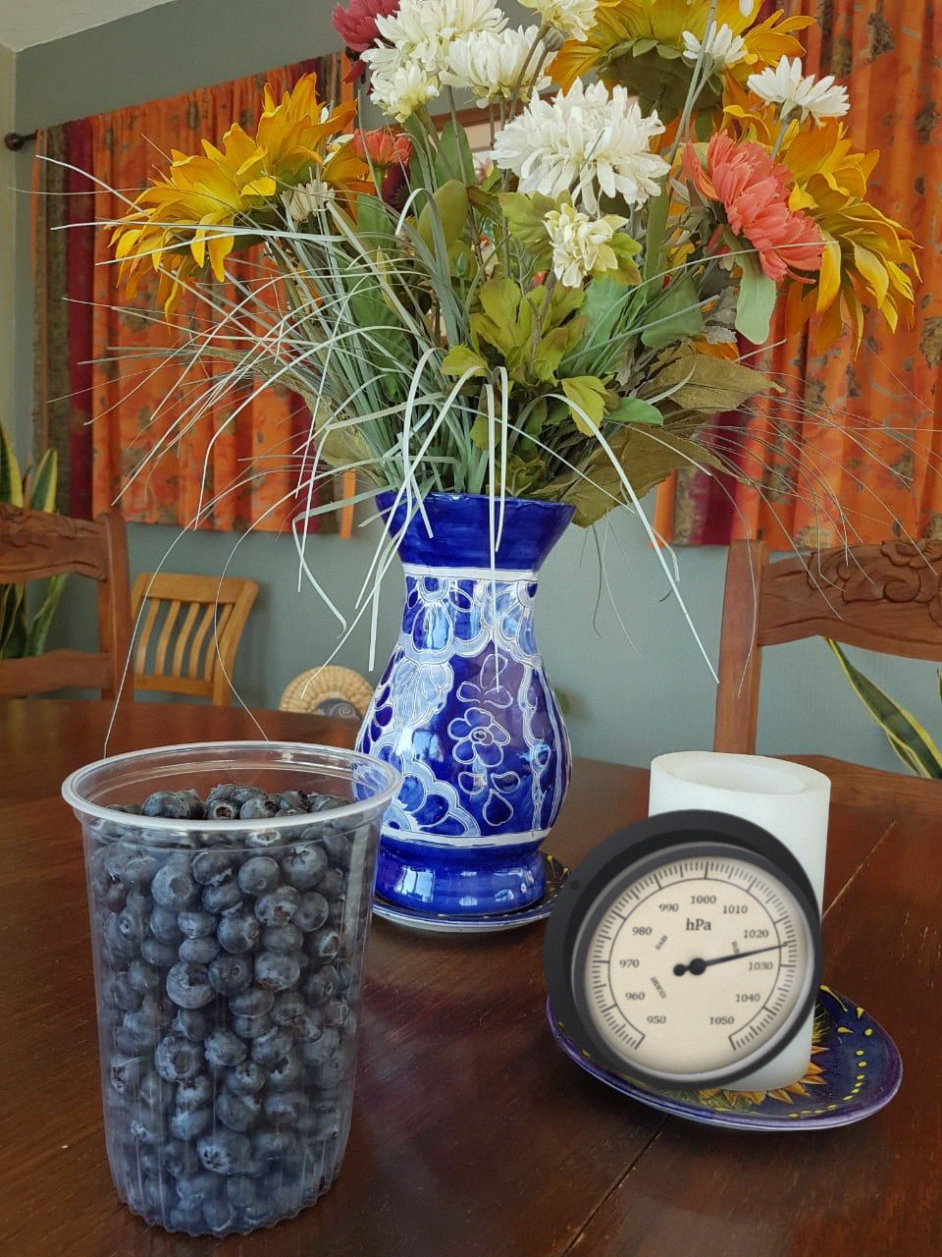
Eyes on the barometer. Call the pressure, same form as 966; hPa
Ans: 1025; hPa
